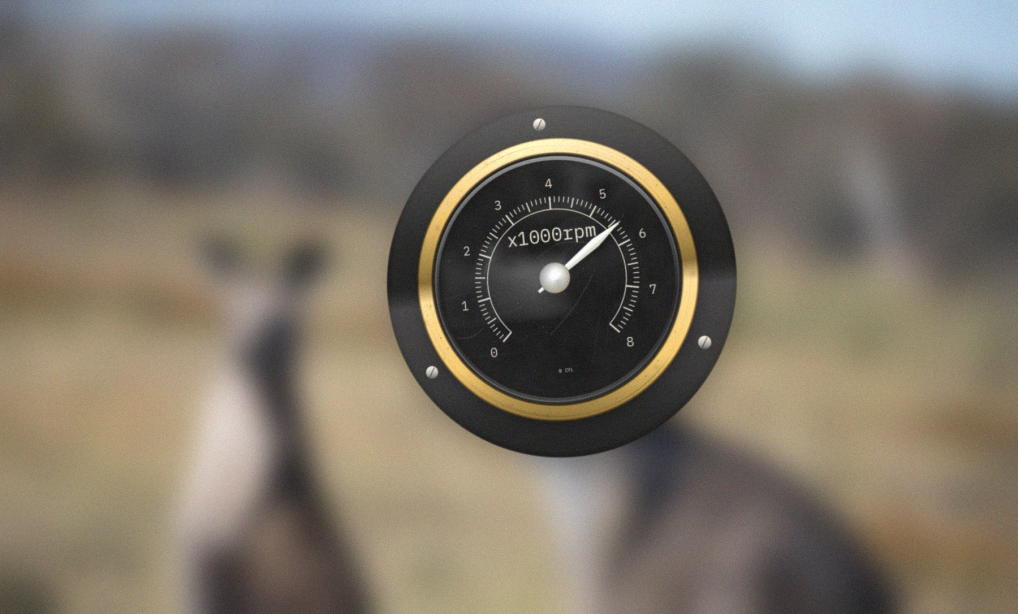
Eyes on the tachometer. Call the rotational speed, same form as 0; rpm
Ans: 5600; rpm
